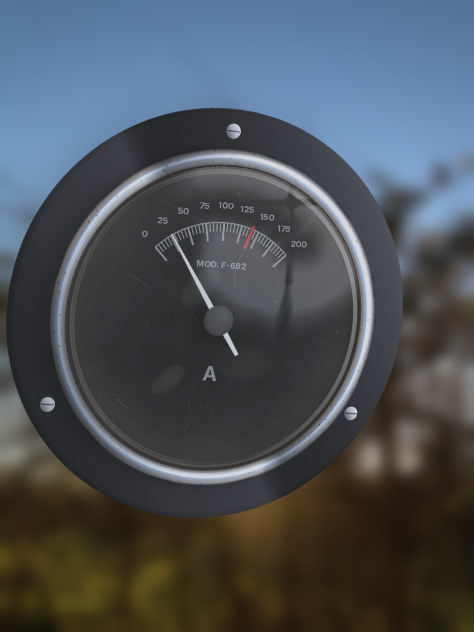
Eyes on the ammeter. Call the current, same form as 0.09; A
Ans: 25; A
